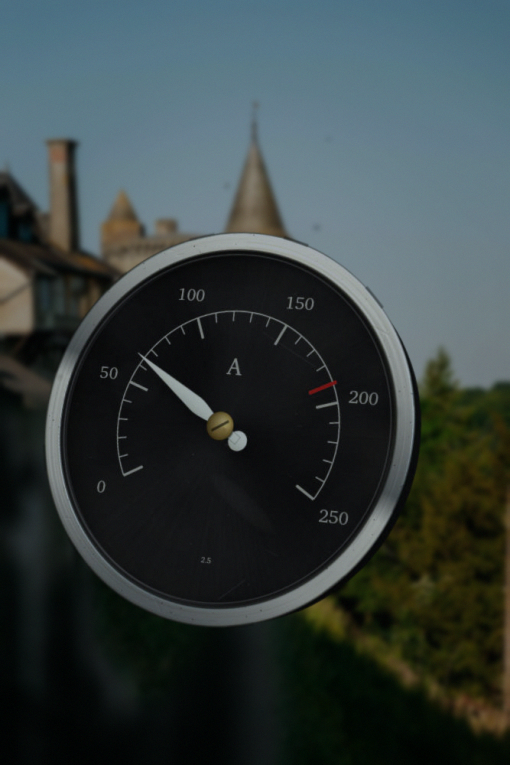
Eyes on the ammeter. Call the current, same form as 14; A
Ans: 65; A
